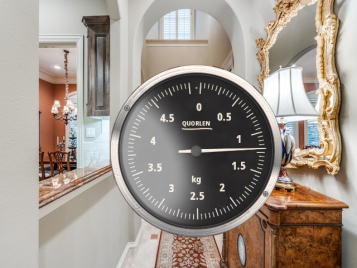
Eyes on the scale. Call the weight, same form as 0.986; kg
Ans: 1.2; kg
